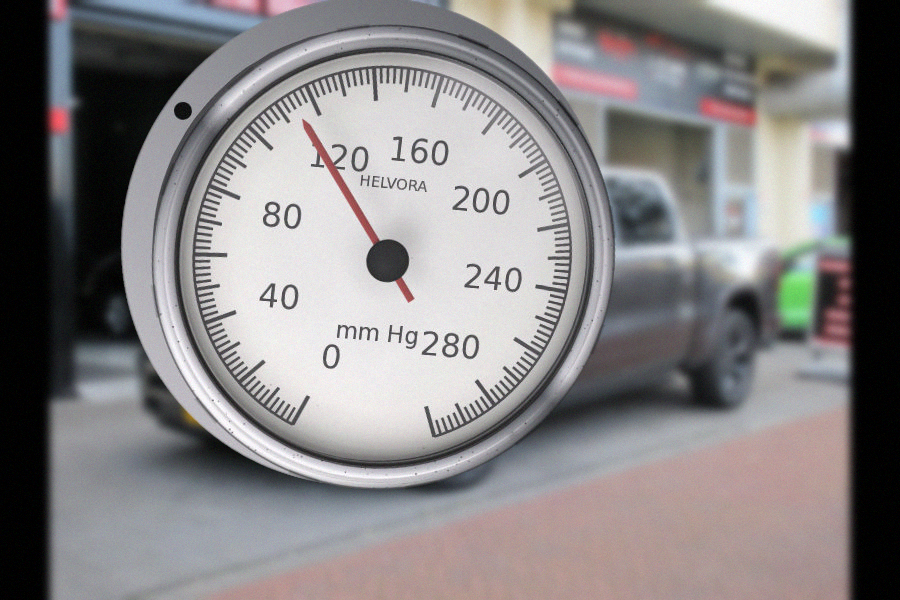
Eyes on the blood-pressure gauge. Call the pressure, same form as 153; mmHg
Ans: 114; mmHg
